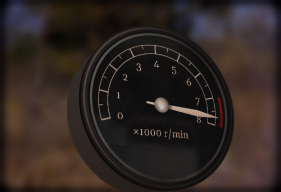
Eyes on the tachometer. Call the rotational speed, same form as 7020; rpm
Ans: 7750; rpm
